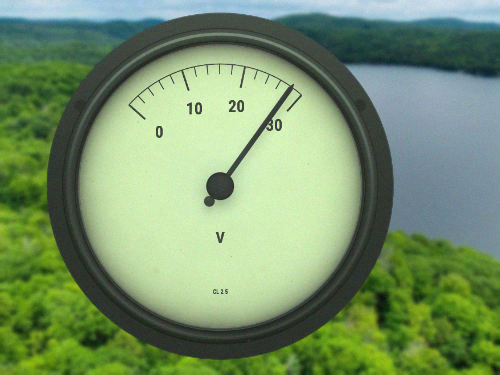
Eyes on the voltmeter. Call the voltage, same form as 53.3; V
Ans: 28; V
